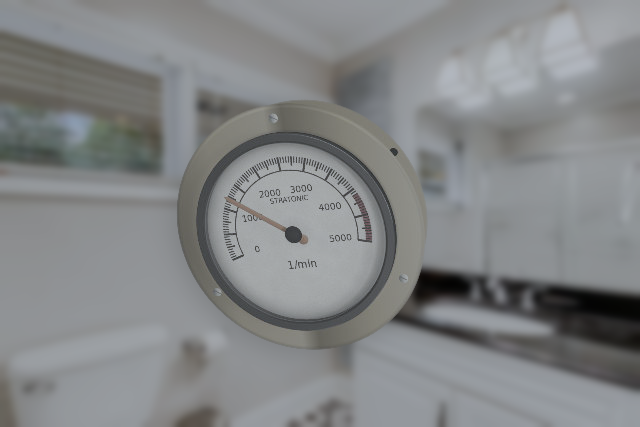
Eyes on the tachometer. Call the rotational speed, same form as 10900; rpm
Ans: 1250; rpm
